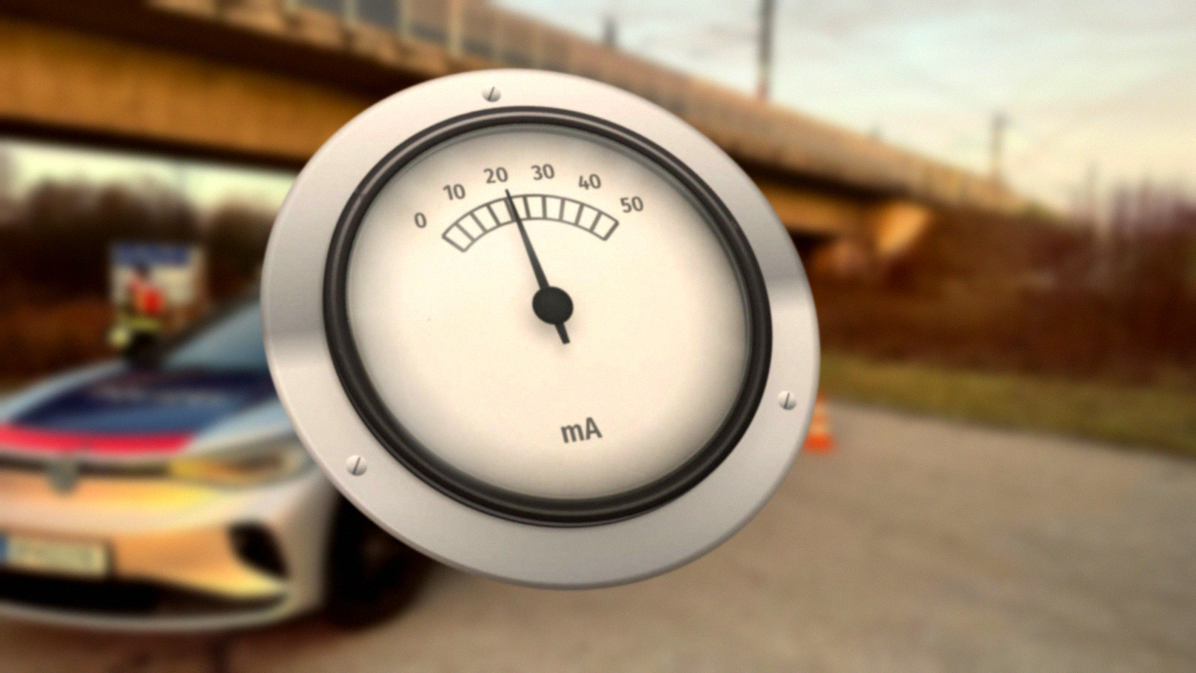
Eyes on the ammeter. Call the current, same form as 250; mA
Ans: 20; mA
